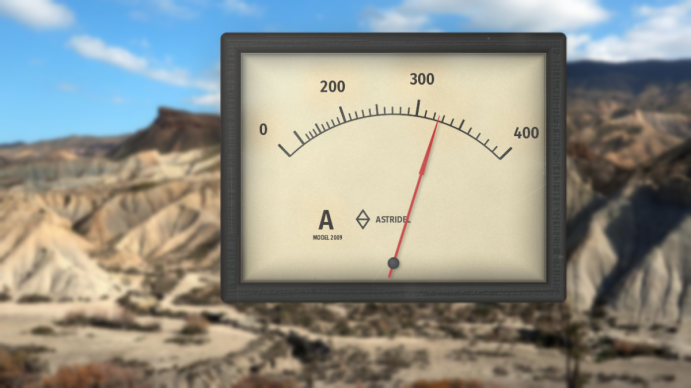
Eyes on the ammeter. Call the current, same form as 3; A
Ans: 325; A
